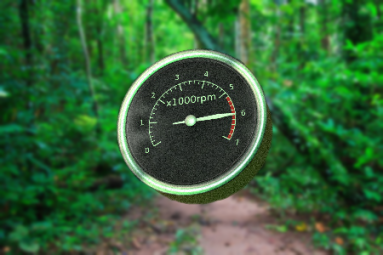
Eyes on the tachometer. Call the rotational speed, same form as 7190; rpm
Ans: 6000; rpm
